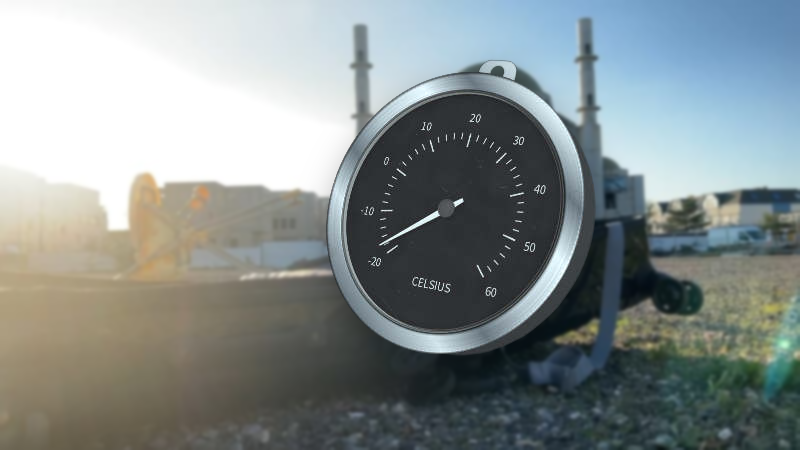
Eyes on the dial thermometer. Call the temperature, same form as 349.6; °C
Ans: -18; °C
